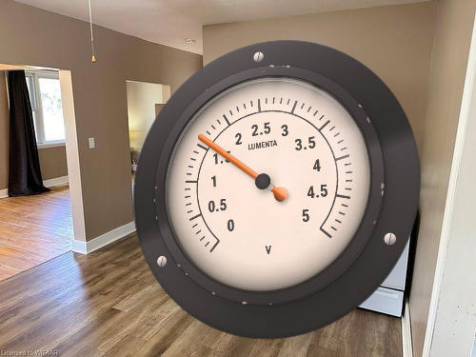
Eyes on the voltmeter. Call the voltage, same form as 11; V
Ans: 1.6; V
